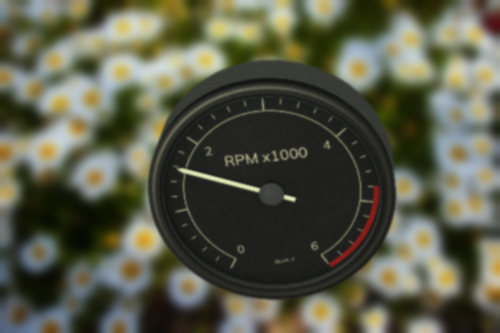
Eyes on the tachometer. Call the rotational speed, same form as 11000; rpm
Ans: 1600; rpm
